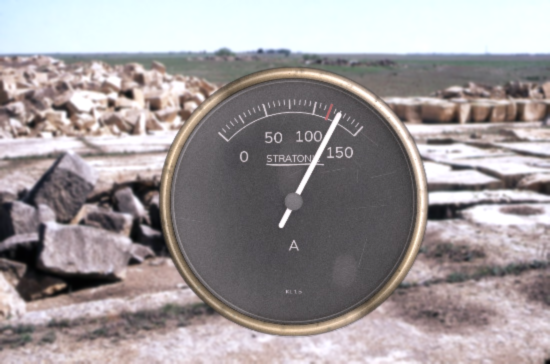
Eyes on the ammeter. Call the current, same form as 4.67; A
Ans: 125; A
